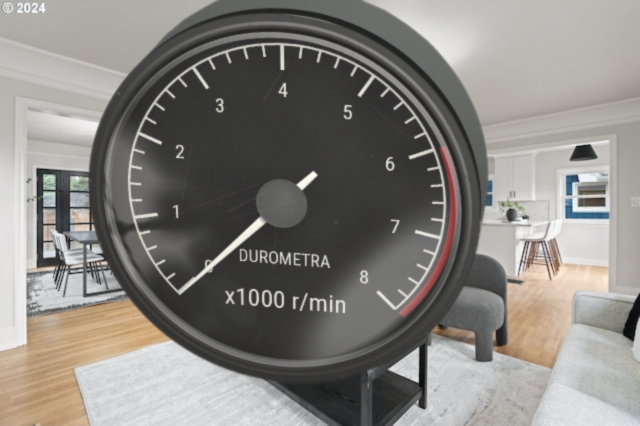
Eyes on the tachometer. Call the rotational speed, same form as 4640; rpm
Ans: 0; rpm
